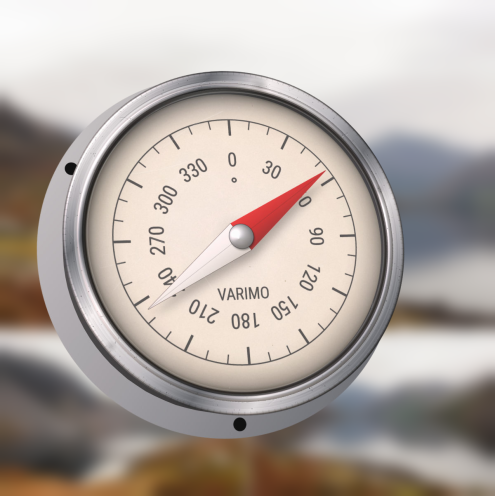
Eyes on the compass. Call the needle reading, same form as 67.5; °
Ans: 55; °
